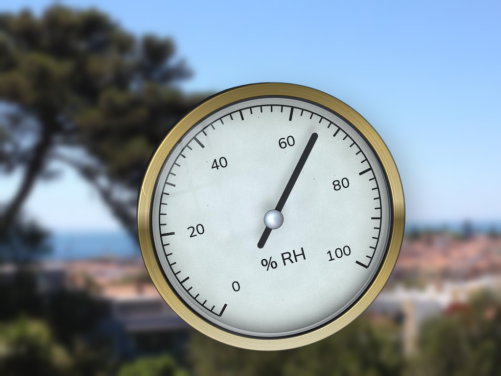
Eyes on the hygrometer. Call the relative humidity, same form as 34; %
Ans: 66; %
